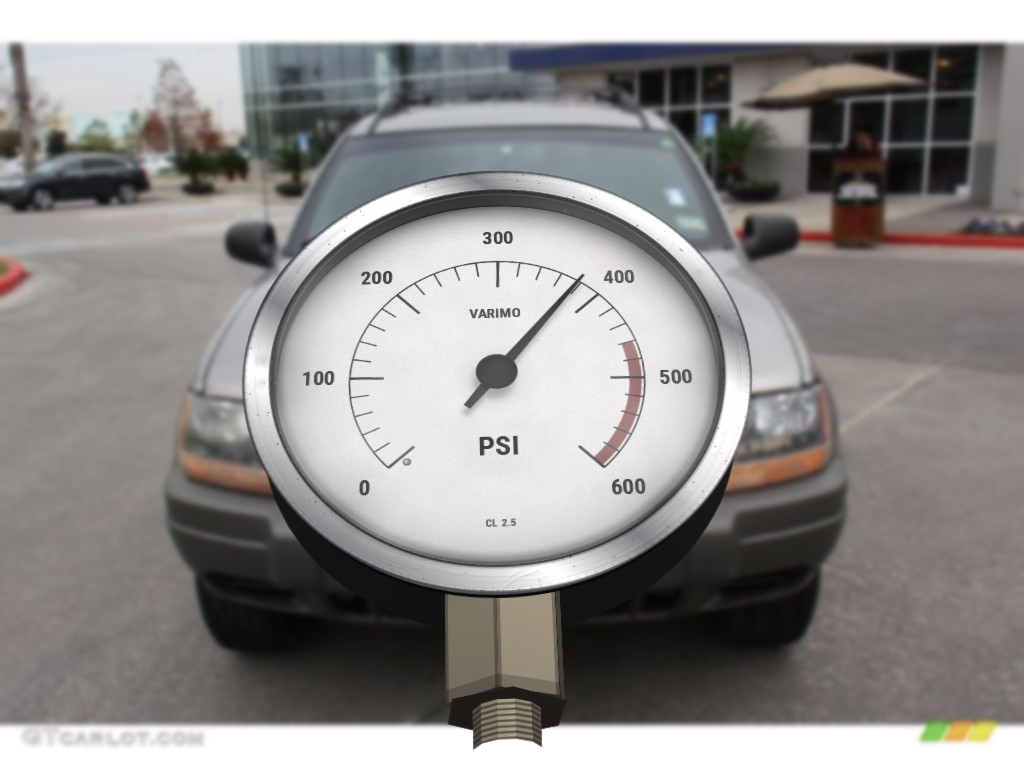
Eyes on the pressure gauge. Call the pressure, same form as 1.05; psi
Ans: 380; psi
